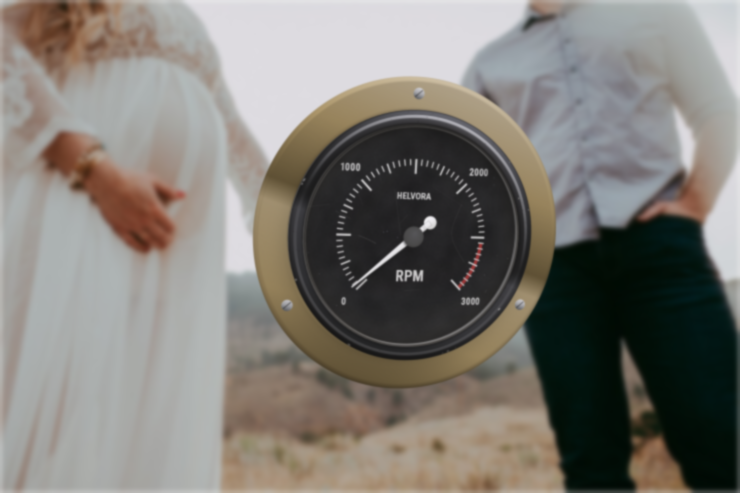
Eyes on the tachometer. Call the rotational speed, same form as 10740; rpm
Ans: 50; rpm
